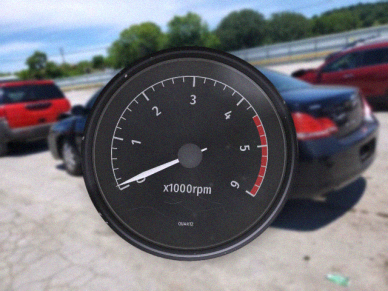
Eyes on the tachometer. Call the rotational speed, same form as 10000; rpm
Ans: 100; rpm
